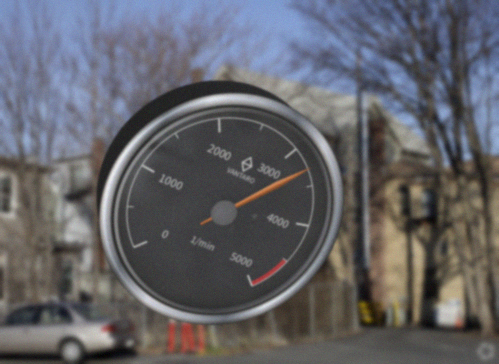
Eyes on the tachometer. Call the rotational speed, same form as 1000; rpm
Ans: 3250; rpm
